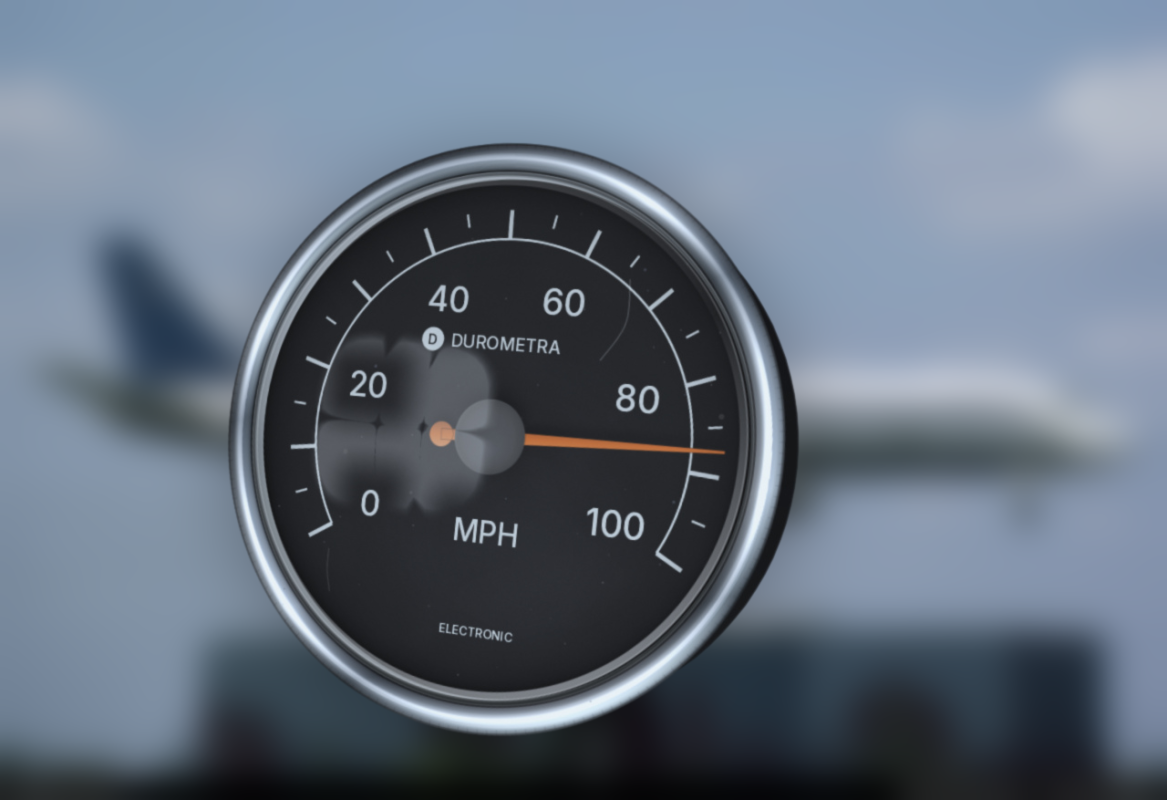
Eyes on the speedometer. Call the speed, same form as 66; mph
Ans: 87.5; mph
